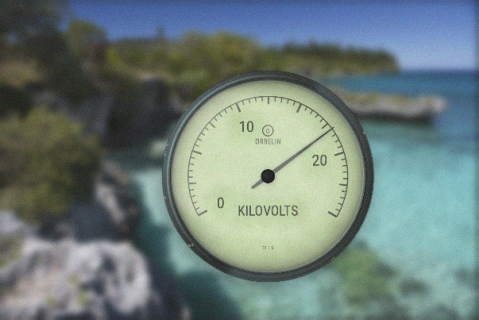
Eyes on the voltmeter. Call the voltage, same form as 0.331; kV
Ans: 18; kV
